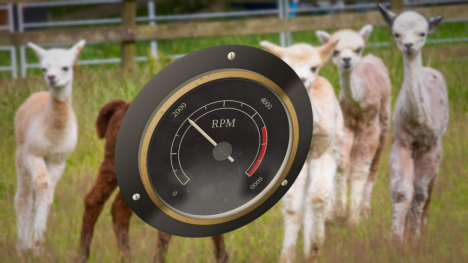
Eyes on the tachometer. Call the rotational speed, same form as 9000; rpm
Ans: 2000; rpm
